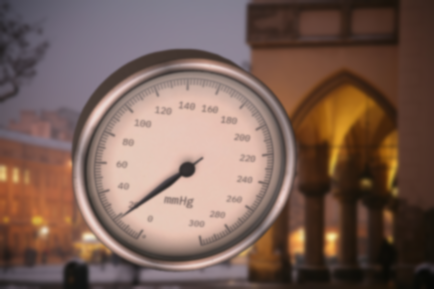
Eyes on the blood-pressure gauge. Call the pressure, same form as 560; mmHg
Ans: 20; mmHg
